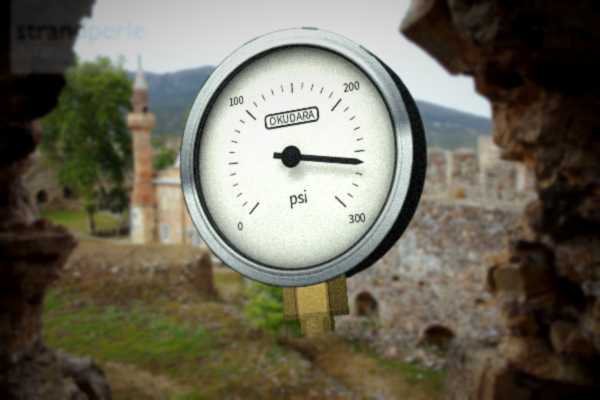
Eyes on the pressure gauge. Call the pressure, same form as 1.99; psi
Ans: 260; psi
